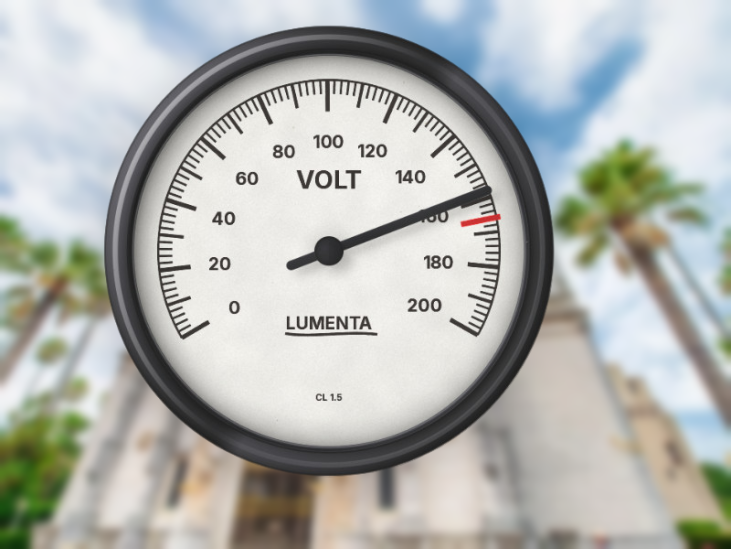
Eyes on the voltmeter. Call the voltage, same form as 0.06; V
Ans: 158; V
